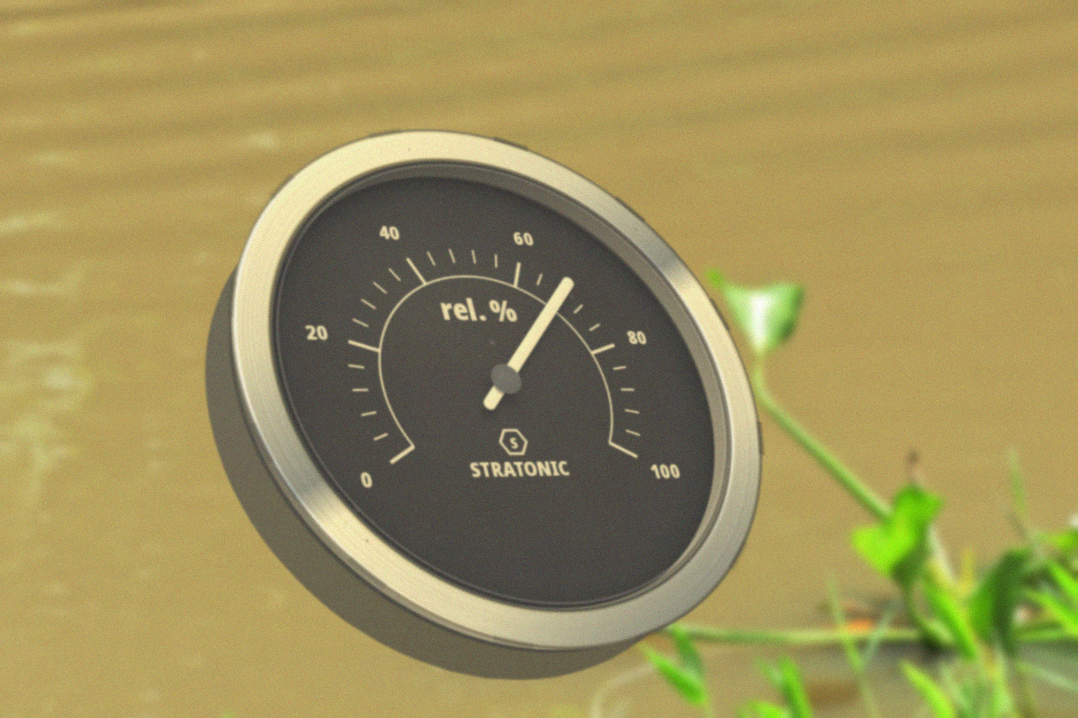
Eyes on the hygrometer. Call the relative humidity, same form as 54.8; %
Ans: 68; %
